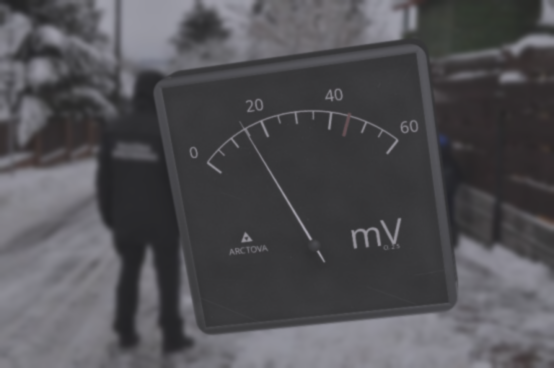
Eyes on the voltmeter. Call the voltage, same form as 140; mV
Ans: 15; mV
